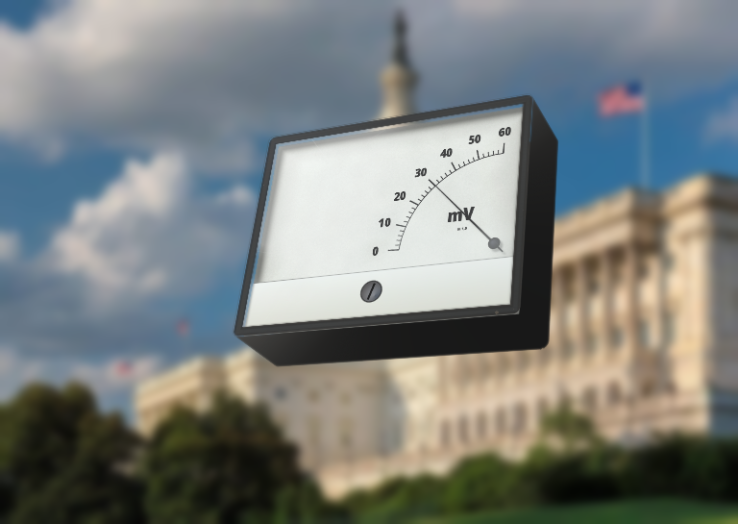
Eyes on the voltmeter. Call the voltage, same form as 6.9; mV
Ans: 30; mV
